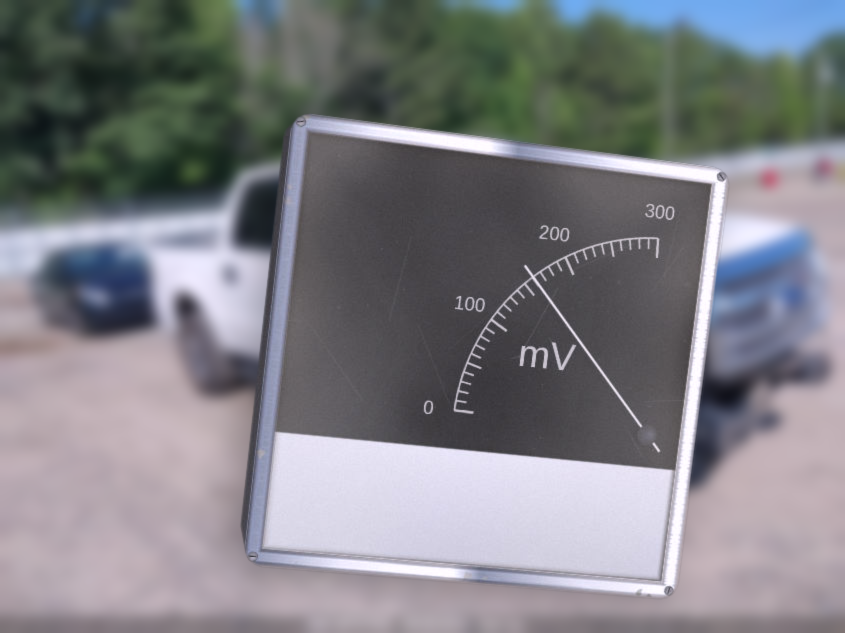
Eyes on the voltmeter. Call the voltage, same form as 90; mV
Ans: 160; mV
